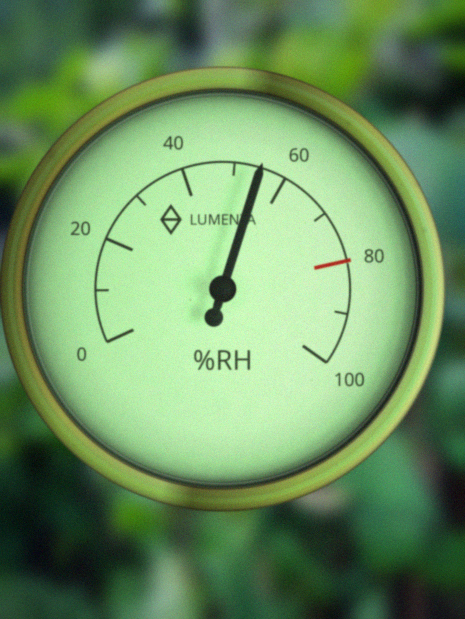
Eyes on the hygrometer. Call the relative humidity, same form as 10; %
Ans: 55; %
